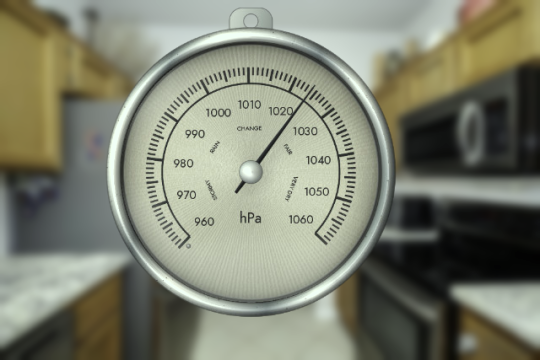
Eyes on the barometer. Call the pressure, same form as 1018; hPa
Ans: 1024; hPa
